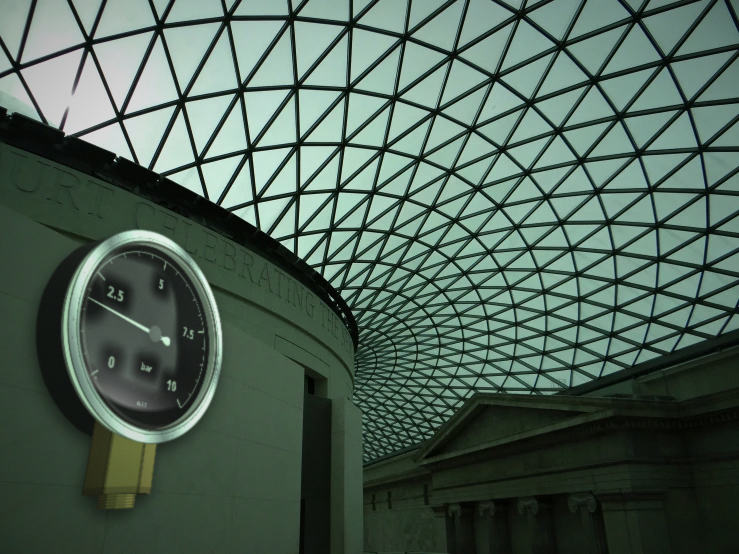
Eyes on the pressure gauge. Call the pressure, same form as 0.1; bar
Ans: 1.75; bar
